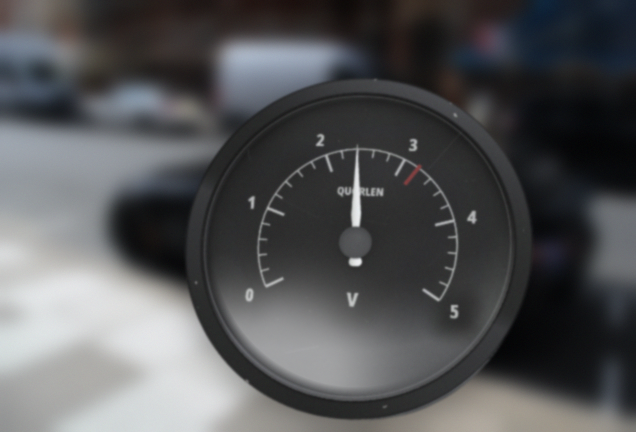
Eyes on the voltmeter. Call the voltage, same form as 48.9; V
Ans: 2.4; V
